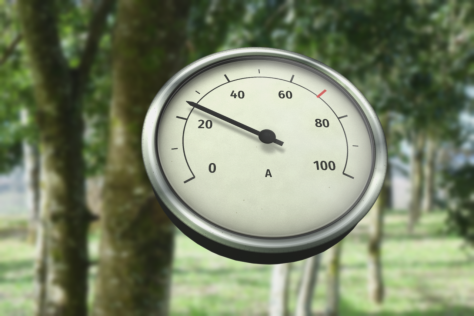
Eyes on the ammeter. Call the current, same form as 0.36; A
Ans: 25; A
